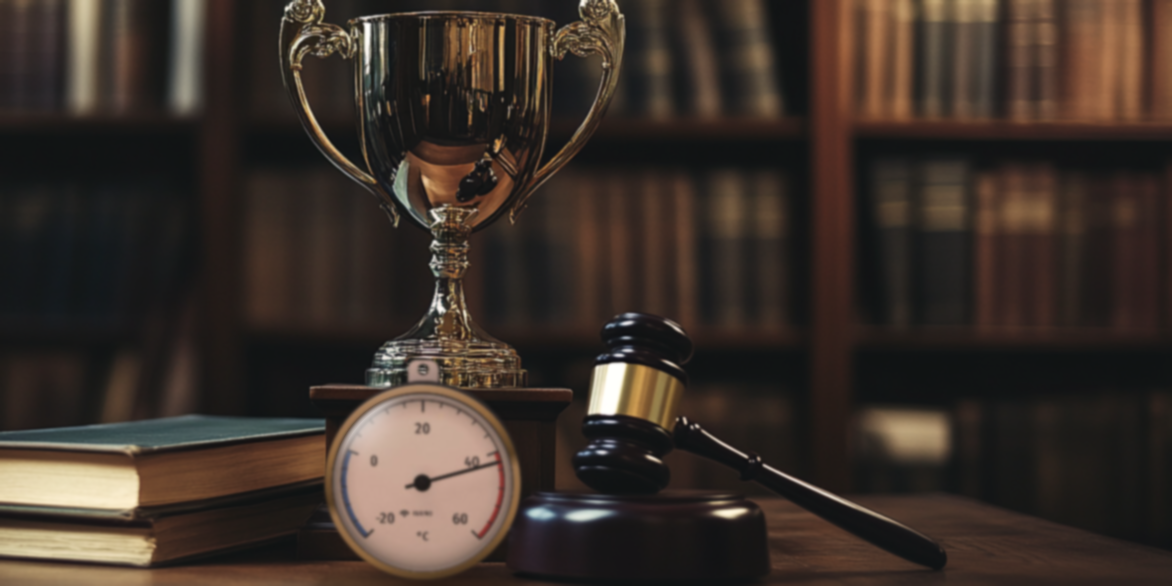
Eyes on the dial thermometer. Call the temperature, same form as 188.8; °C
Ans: 42; °C
